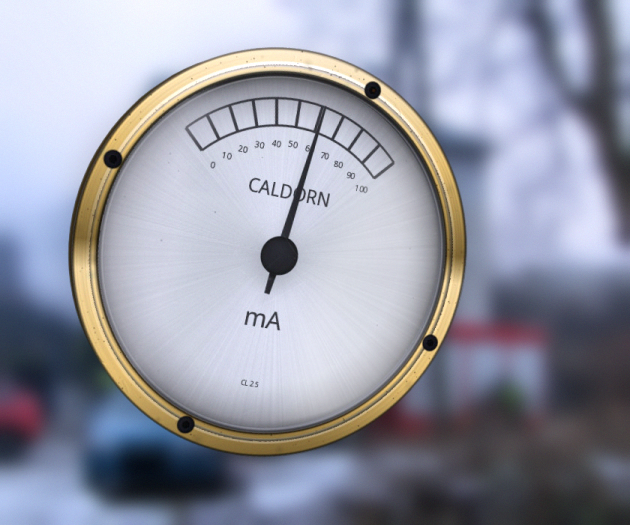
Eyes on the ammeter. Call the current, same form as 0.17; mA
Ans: 60; mA
